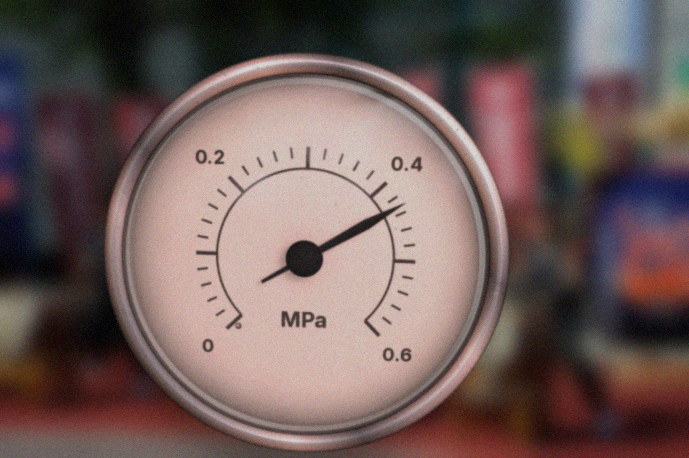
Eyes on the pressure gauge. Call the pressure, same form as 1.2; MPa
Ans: 0.43; MPa
